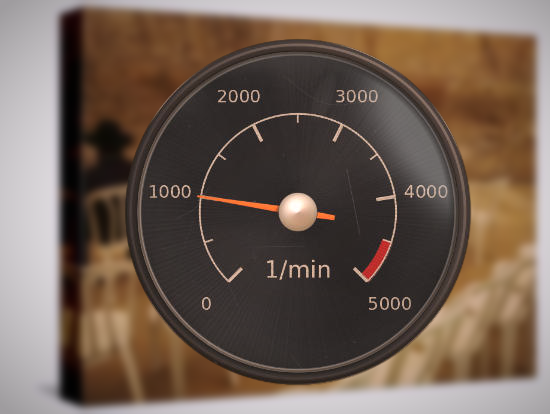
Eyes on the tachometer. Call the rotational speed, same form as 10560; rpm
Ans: 1000; rpm
